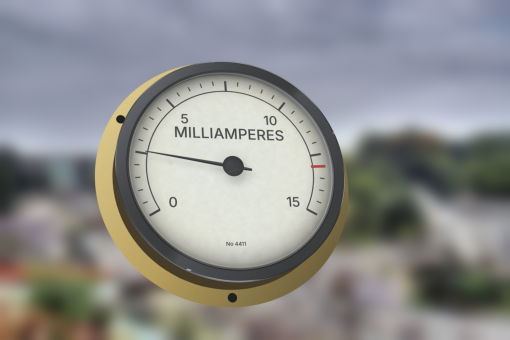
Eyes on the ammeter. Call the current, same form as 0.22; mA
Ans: 2.5; mA
